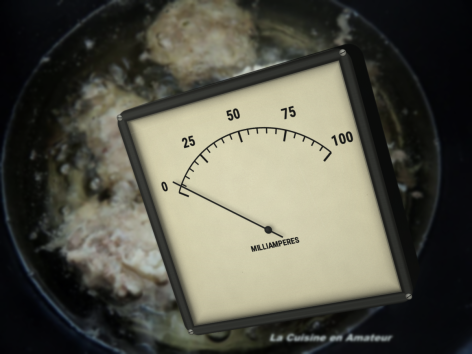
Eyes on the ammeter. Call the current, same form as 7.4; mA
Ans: 5; mA
